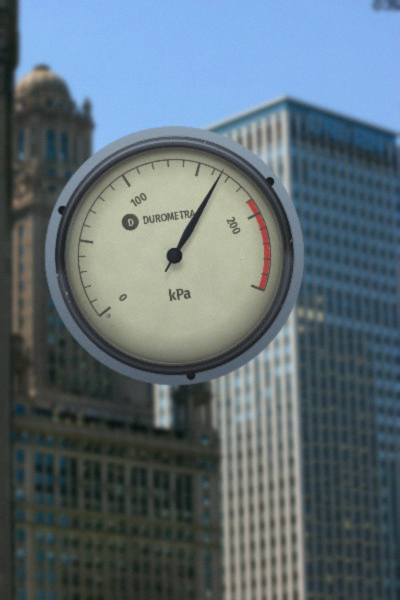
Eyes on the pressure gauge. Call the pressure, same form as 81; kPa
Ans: 165; kPa
